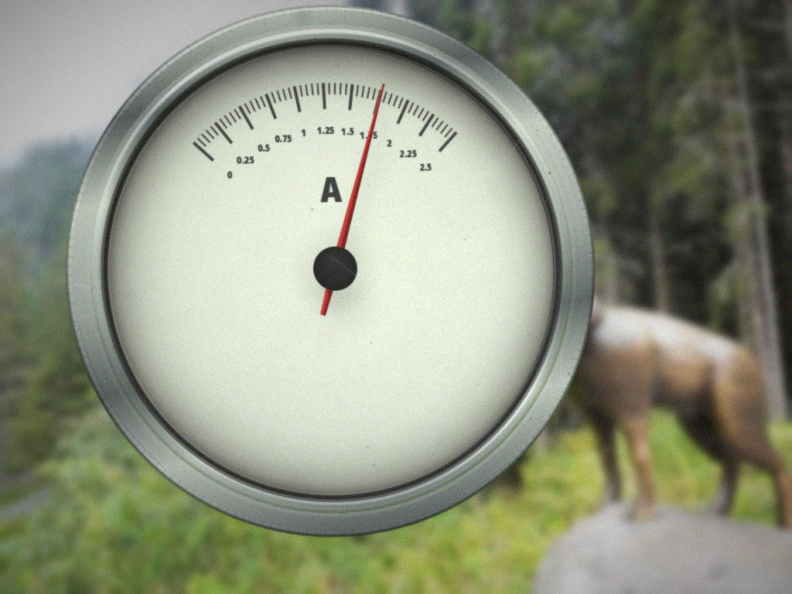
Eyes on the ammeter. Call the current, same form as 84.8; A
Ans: 1.75; A
